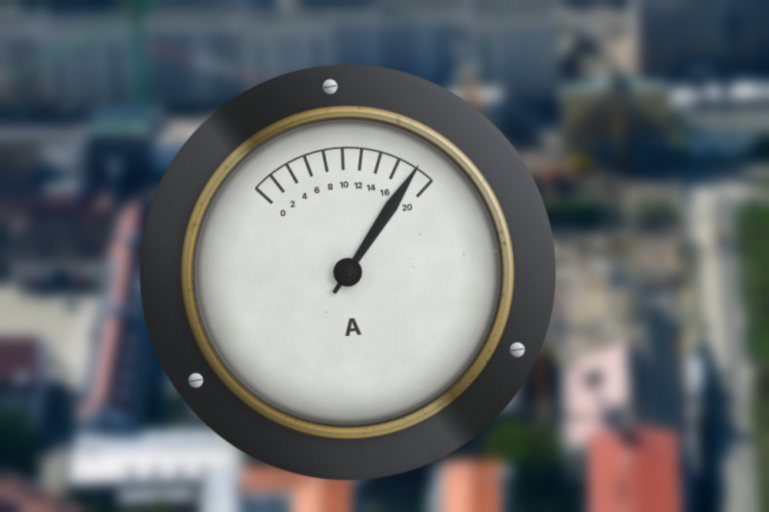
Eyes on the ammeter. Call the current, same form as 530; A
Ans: 18; A
